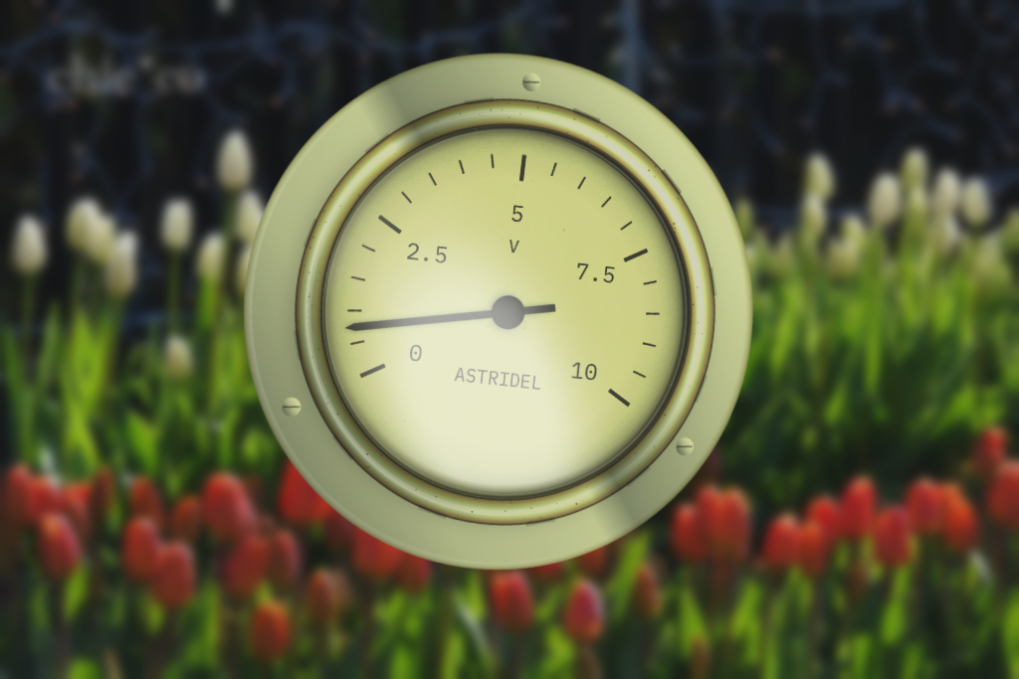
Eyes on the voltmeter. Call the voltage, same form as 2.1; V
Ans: 0.75; V
